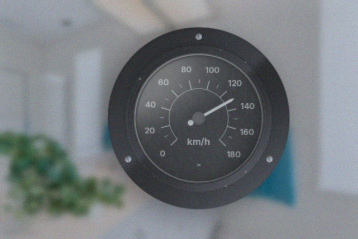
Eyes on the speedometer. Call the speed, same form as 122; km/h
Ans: 130; km/h
